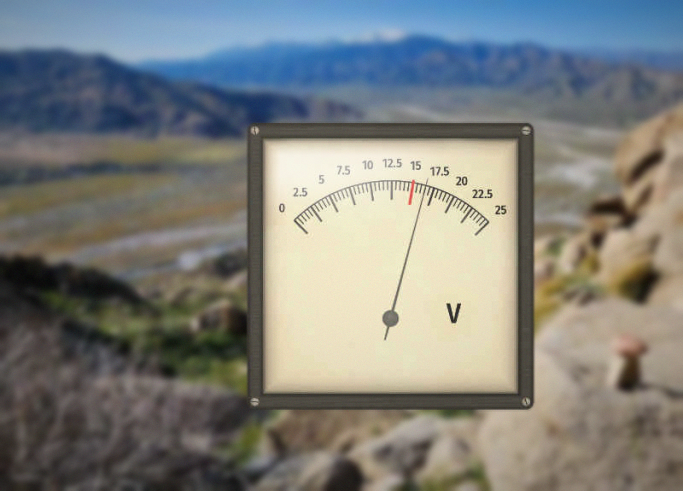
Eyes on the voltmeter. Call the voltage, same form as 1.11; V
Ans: 16.5; V
